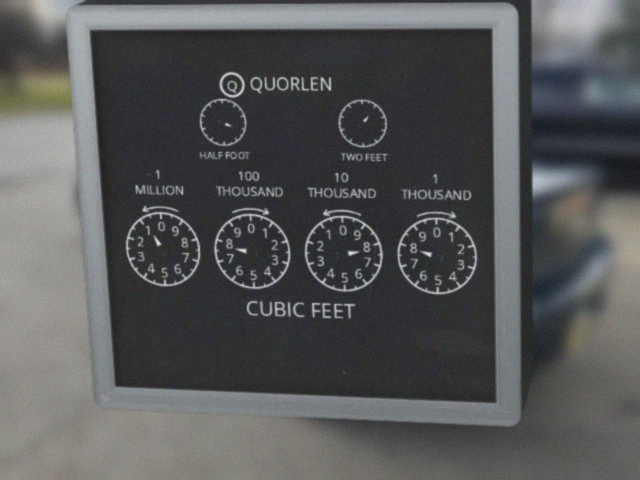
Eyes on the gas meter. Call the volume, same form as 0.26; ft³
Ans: 77800; ft³
